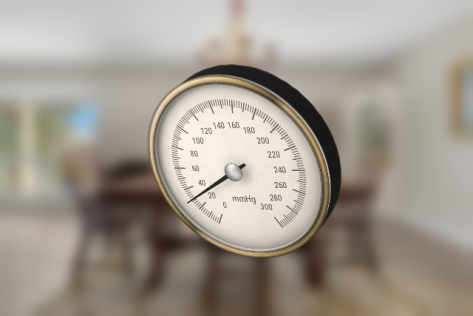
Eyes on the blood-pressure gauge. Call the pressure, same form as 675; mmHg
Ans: 30; mmHg
